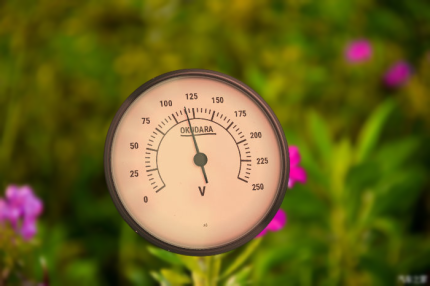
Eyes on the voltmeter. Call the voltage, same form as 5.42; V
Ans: 115; V
